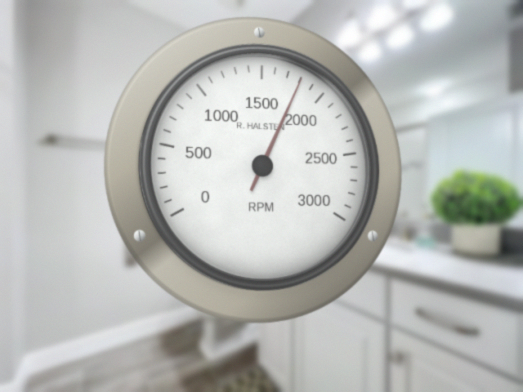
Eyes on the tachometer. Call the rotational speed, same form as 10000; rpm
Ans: 1800; rpm
